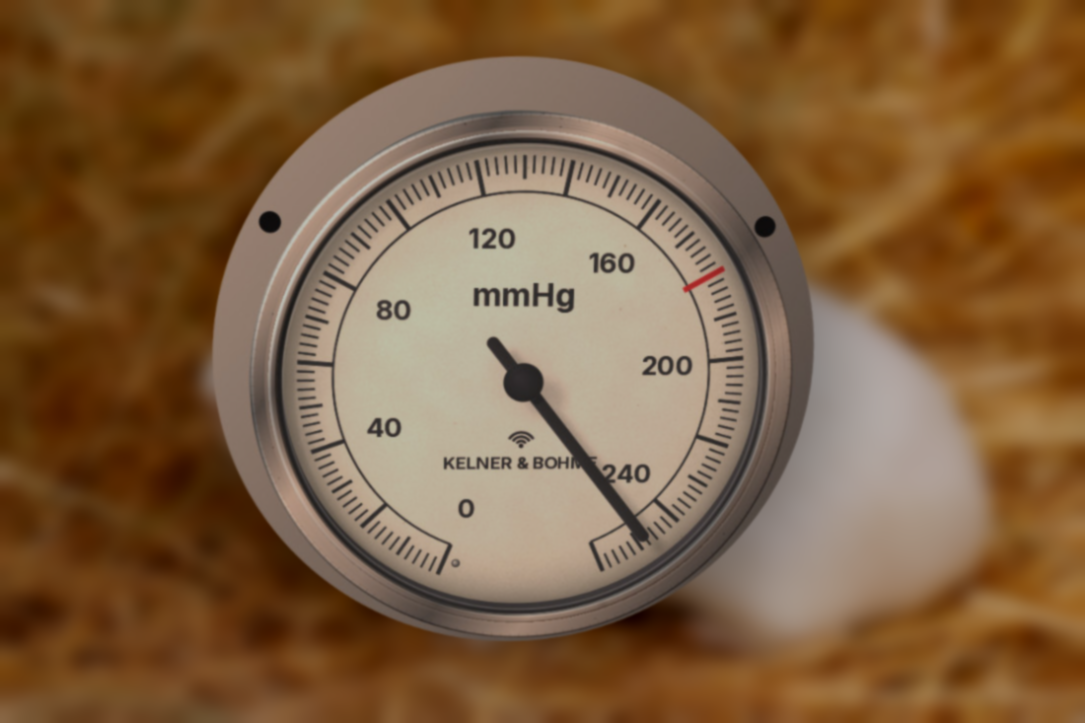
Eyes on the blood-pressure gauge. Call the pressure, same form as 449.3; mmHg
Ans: 248; mmHg
